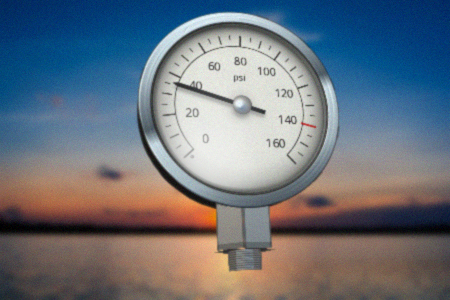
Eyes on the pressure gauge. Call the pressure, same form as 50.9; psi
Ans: 35; psi
